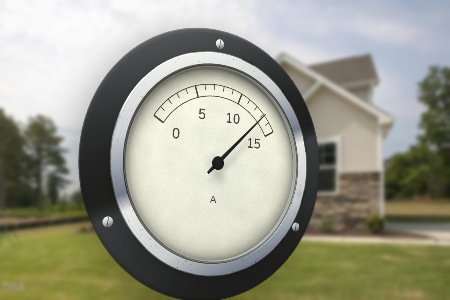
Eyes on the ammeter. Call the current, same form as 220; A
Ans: 13; A
